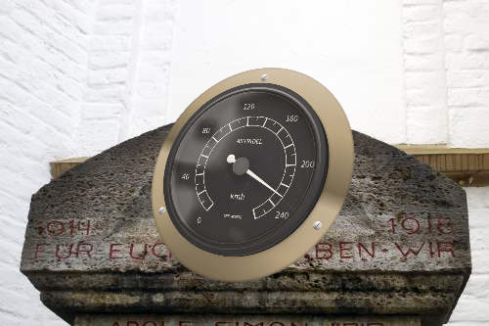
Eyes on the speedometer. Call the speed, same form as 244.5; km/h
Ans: 230; km/h
